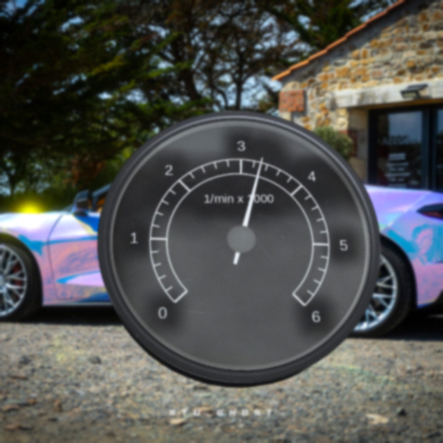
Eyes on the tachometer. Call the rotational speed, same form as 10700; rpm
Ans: 3300; rpm
